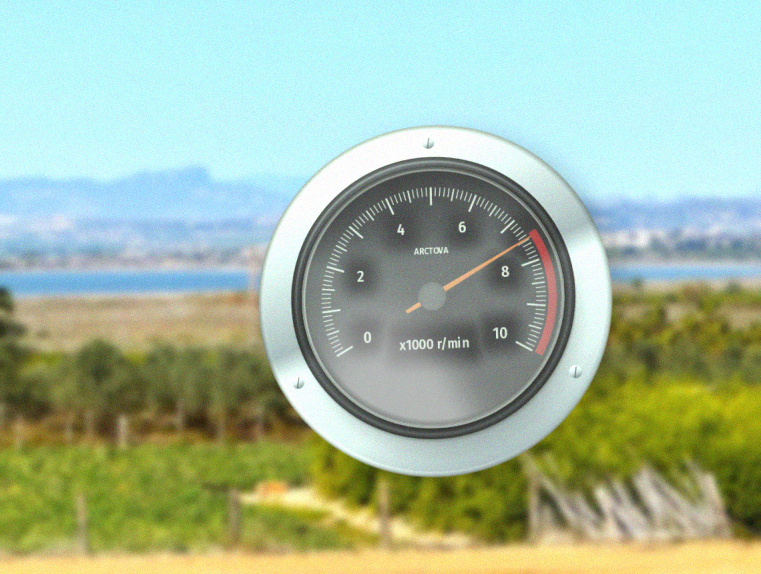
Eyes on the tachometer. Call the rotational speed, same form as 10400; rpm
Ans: 7500; rpm
